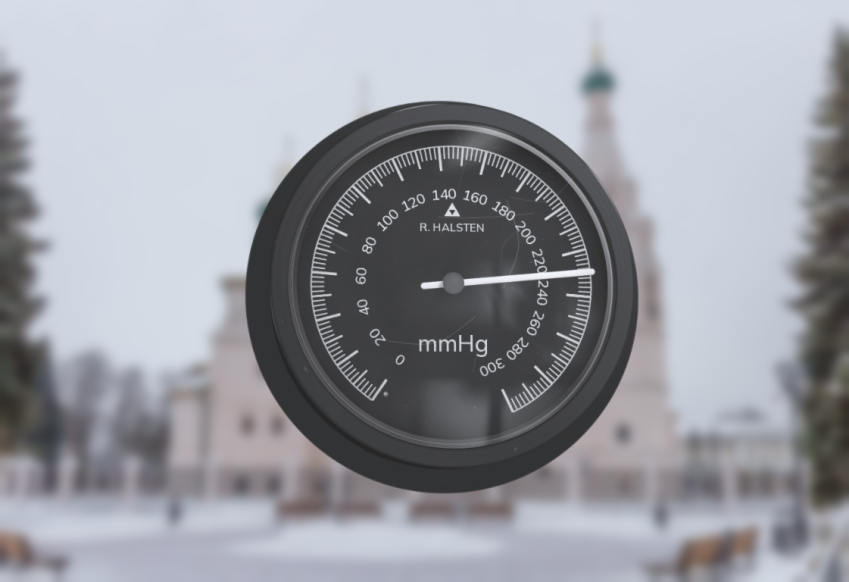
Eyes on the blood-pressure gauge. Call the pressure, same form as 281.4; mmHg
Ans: 230; mmHg
